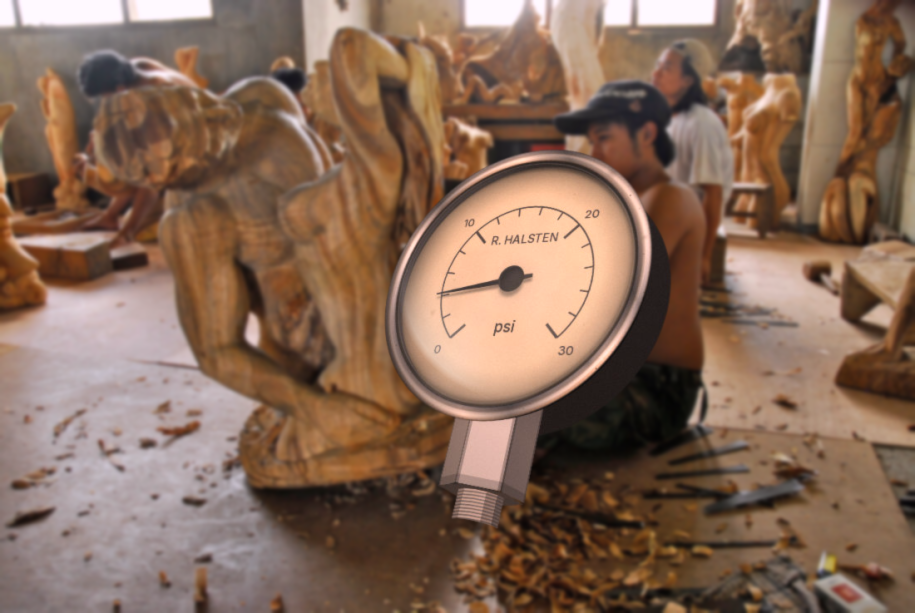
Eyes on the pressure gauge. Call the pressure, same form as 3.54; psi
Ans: 4; psi
